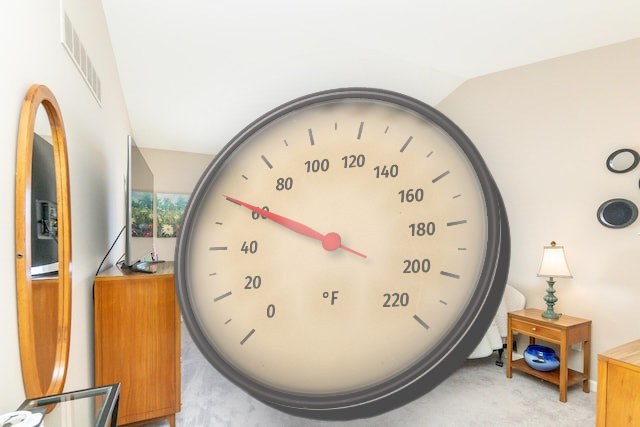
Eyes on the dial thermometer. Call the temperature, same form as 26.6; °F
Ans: 60; °F
